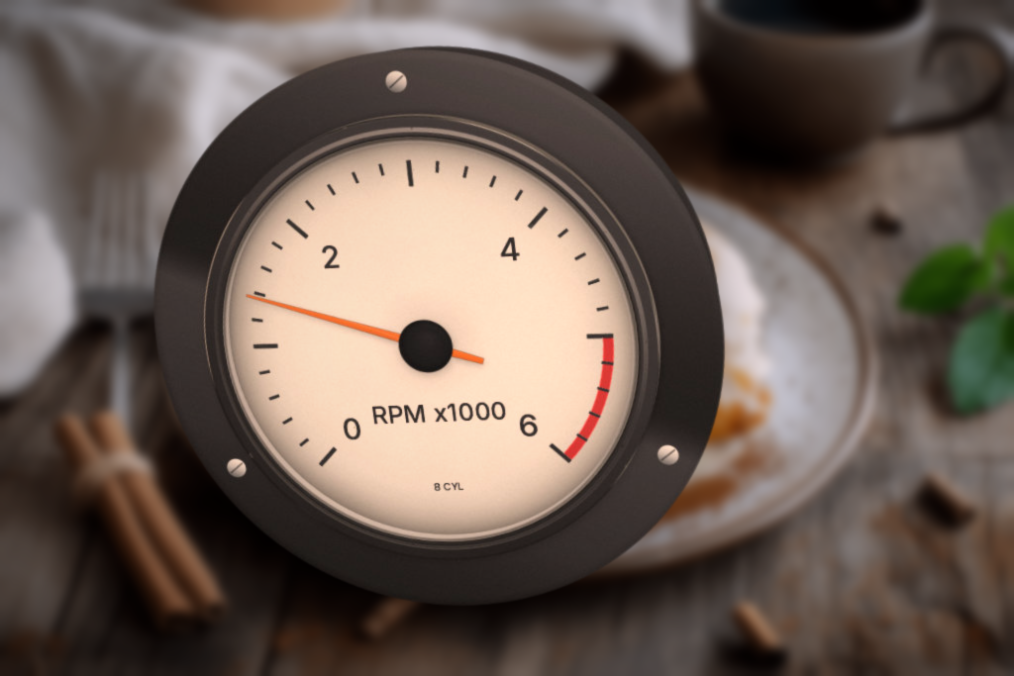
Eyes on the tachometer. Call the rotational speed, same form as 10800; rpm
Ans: 1400; rpm
